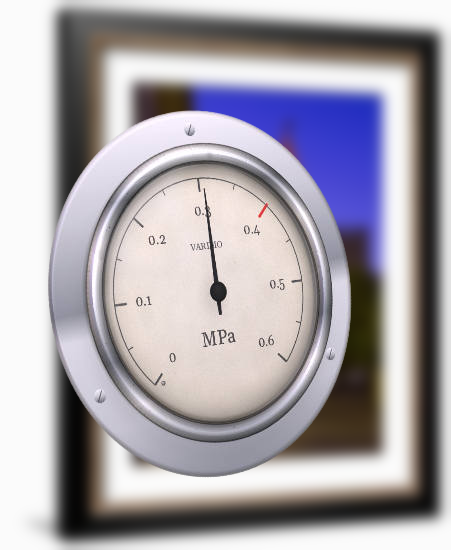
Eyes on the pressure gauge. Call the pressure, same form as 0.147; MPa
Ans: 0.3; MPa
